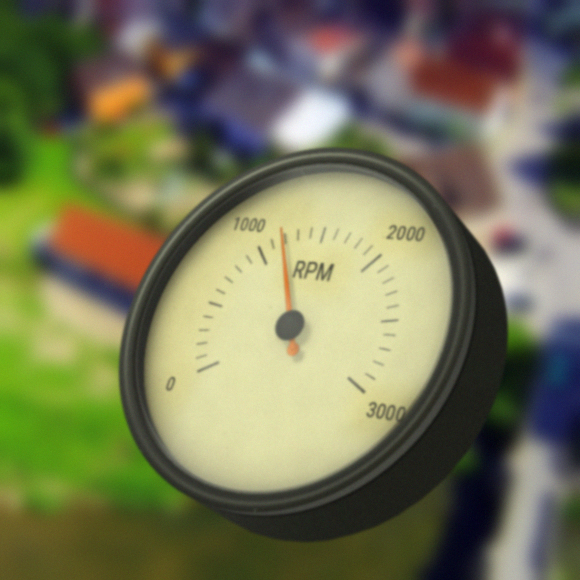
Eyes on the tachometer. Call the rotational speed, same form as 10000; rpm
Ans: 1200; rpm
